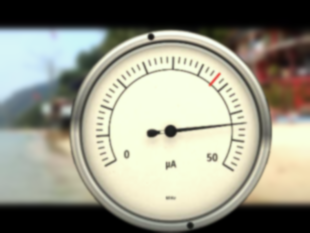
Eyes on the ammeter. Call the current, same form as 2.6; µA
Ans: 42; µA
